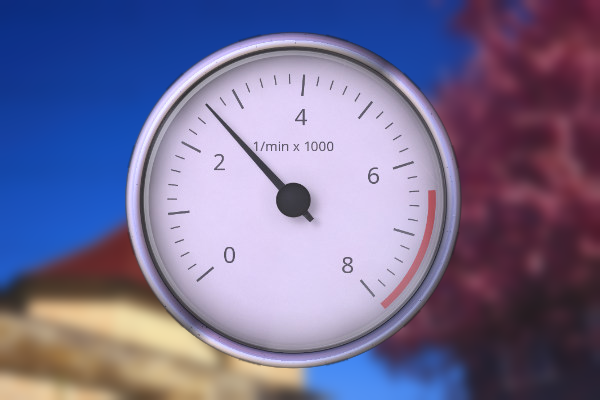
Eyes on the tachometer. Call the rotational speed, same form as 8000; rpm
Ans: 2600; rpm
